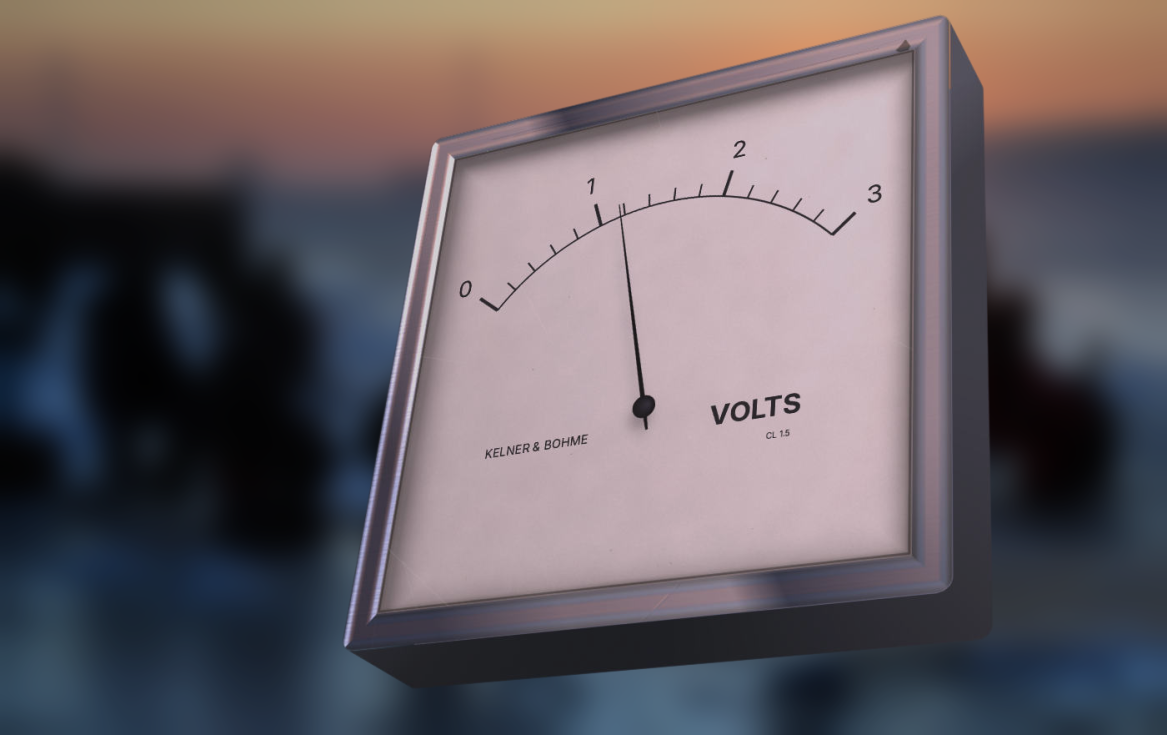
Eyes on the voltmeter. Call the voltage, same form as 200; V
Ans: 1.2; V
